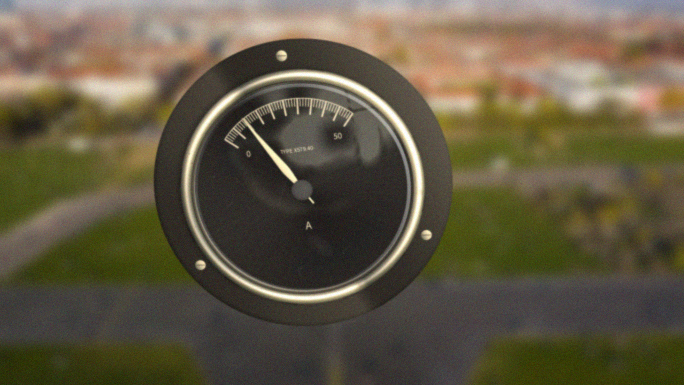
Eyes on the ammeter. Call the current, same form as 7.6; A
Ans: 10; A
